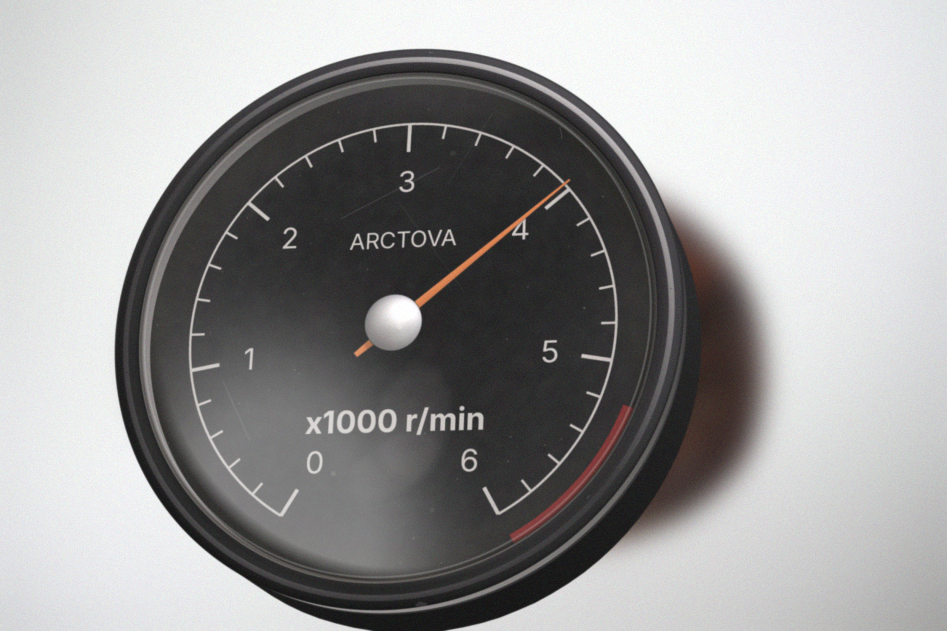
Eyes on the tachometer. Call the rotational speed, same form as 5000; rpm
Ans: 4000; rpm
